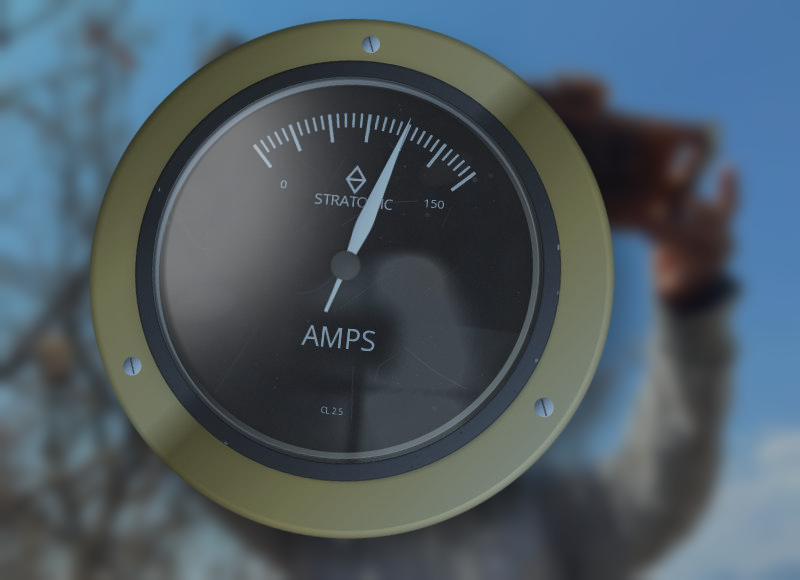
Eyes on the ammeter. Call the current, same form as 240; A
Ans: 100; A
